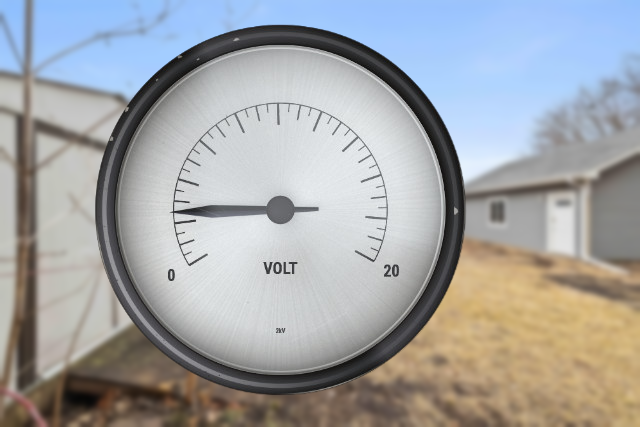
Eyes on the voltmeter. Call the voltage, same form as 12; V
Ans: 2.5; V
